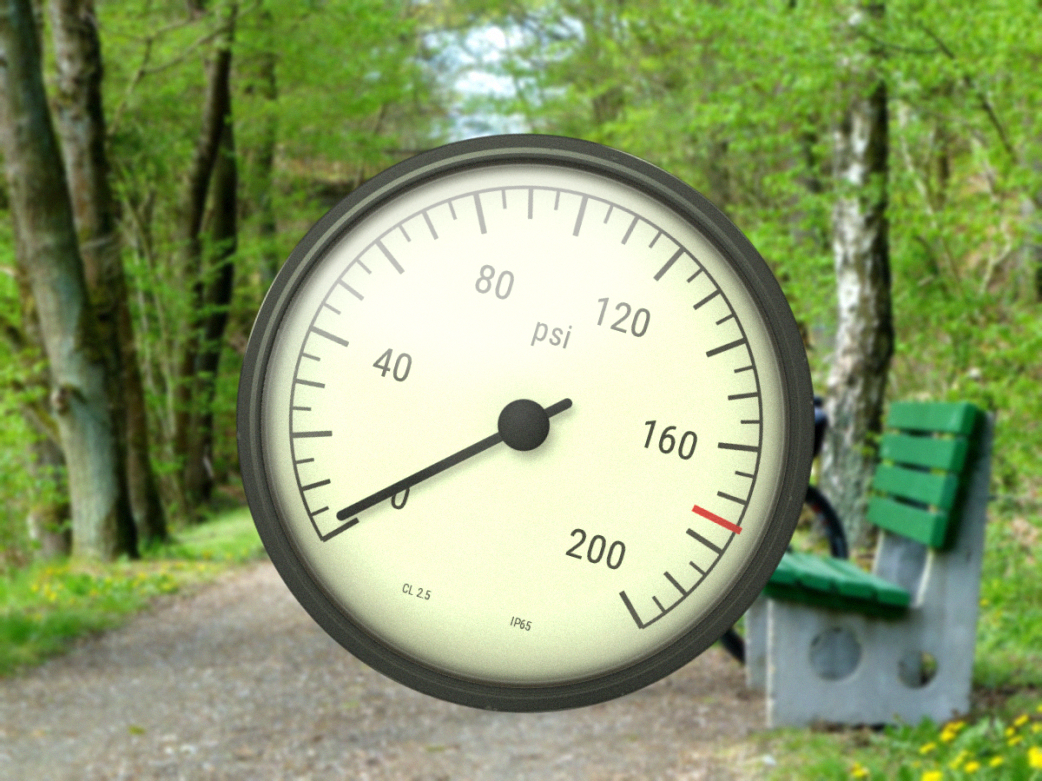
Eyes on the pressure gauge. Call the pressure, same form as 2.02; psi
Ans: 2.5; psi
